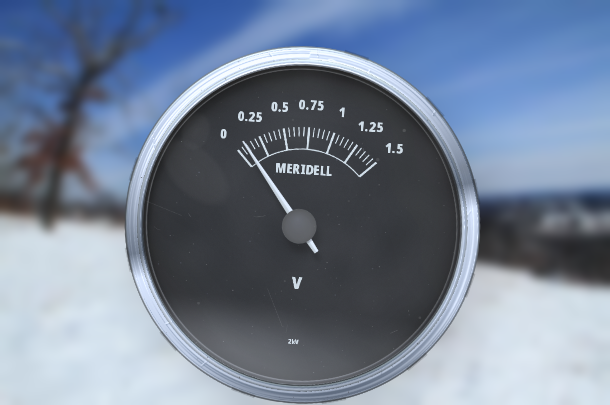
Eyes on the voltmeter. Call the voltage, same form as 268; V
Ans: 0.1; V
